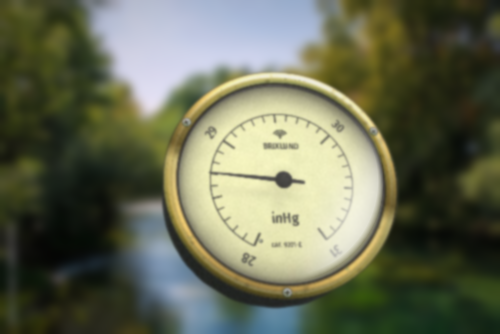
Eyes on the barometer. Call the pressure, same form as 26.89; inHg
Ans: 28.7; inHg
